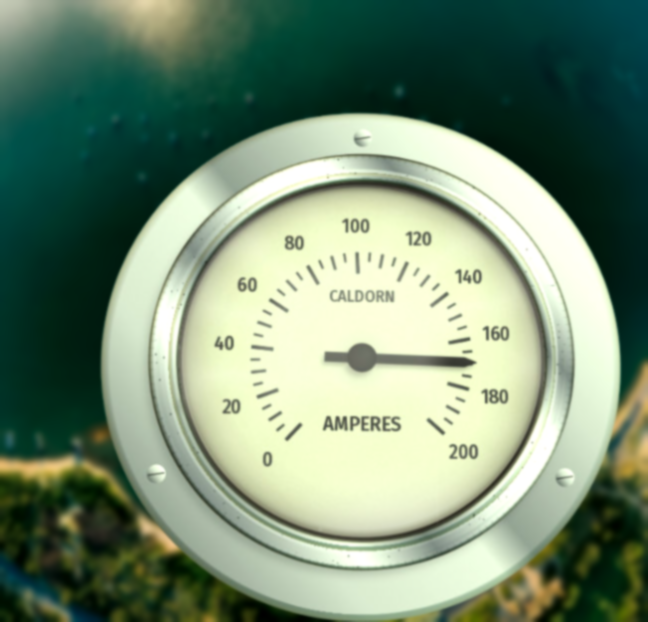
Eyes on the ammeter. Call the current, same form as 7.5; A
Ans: 170; A
